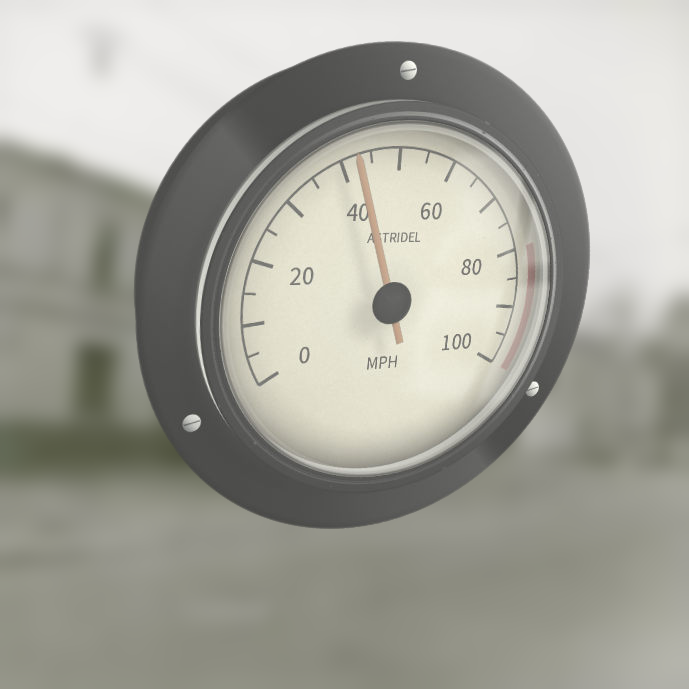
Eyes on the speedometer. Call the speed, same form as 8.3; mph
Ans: 42.5; mph
